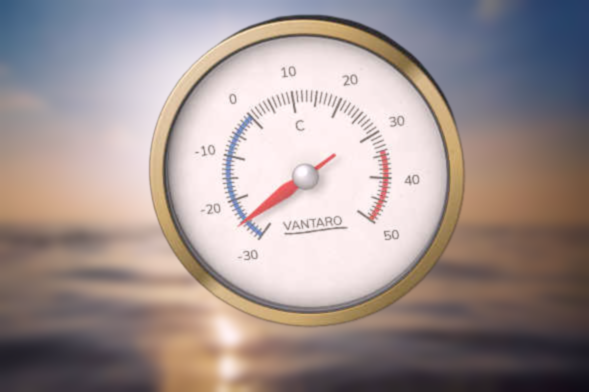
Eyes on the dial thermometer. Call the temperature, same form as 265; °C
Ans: -25; °C
